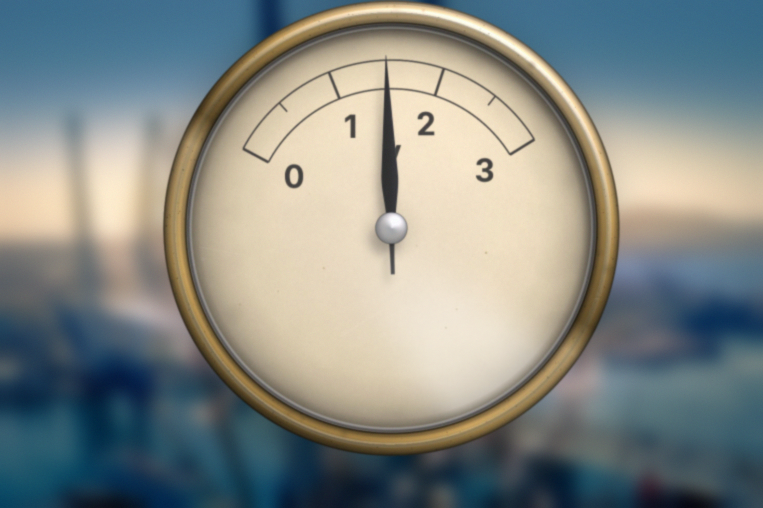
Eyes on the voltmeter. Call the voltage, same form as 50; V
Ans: 1.5; V
